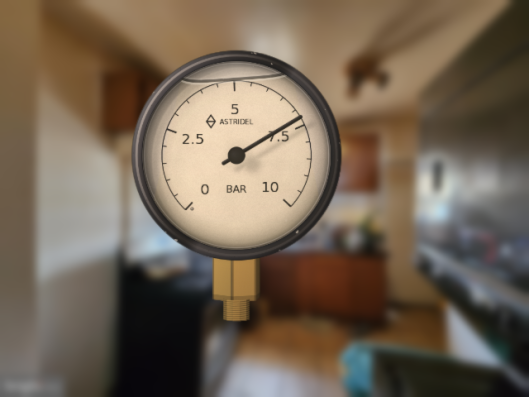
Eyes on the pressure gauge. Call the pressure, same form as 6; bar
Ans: 7.25; bar
